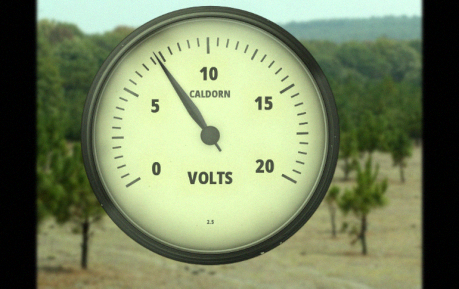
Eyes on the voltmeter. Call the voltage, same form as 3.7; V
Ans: 7.25; V
